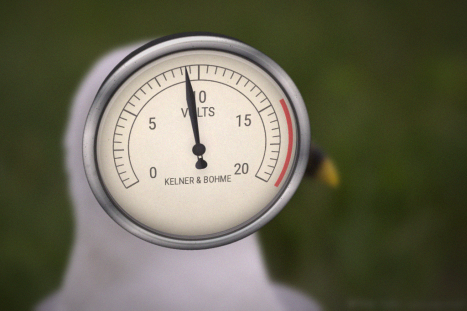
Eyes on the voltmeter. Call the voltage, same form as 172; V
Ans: 9.25; V
